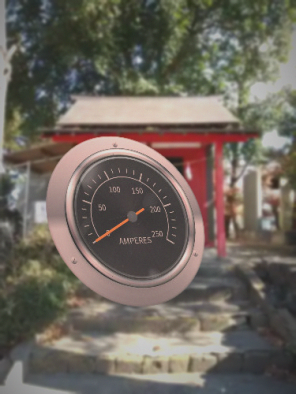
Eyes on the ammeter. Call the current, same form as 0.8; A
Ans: 0; A
